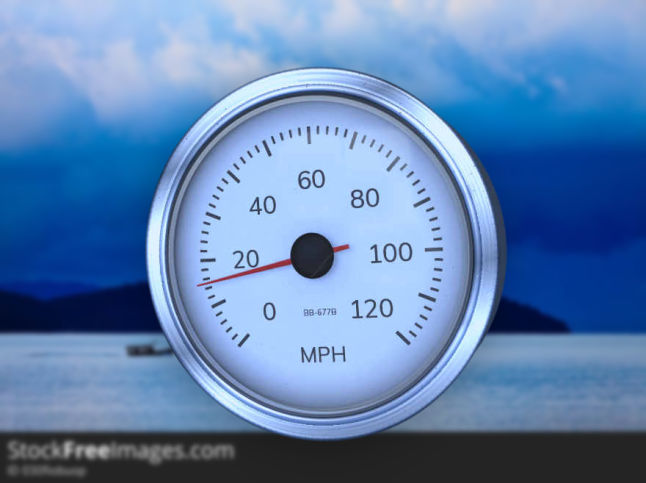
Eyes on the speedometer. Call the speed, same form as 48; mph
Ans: 15; mph
